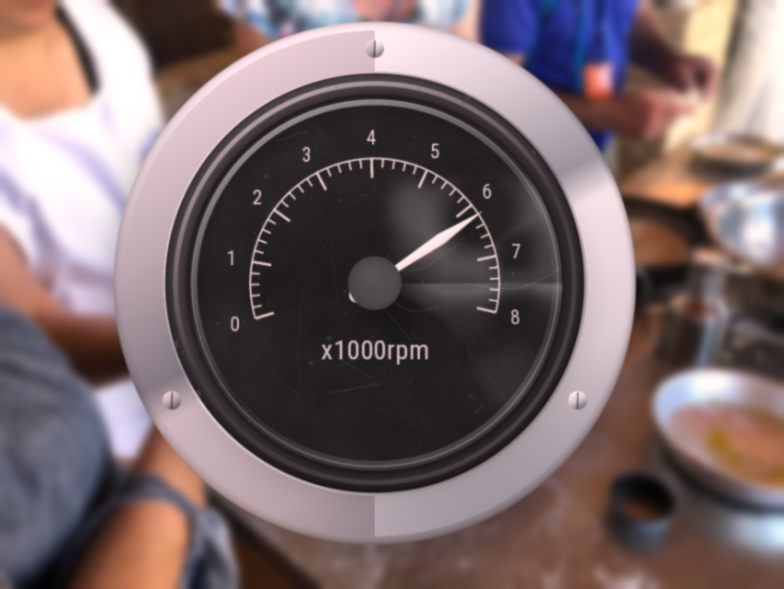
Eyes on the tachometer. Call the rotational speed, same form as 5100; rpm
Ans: 6200; rpm
